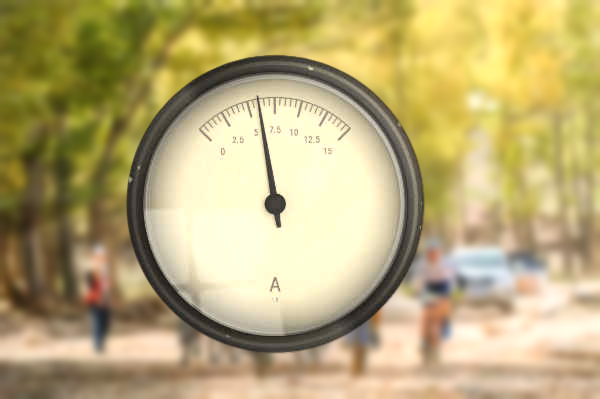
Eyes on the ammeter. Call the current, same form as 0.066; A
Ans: 6; A
